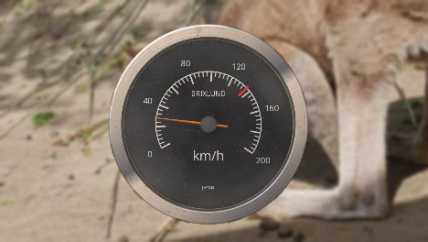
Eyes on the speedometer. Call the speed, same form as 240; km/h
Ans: 28; km/h
